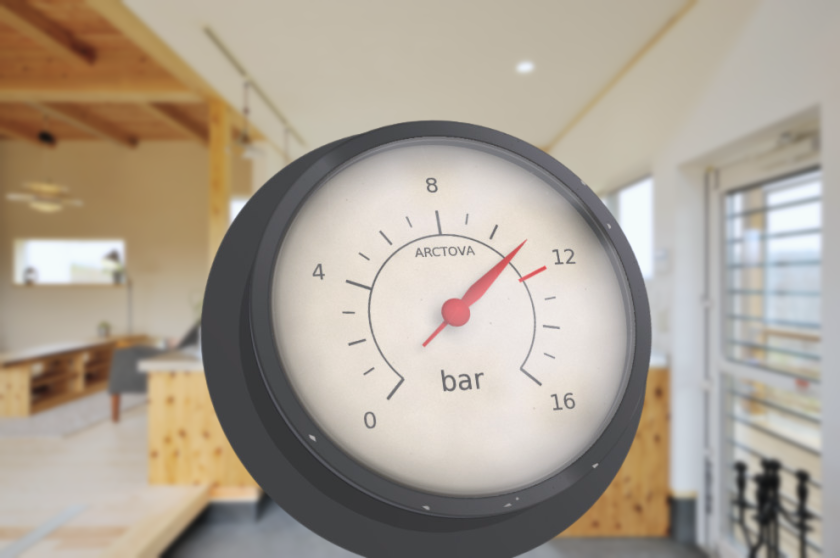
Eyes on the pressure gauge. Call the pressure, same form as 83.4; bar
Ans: 11; bar
